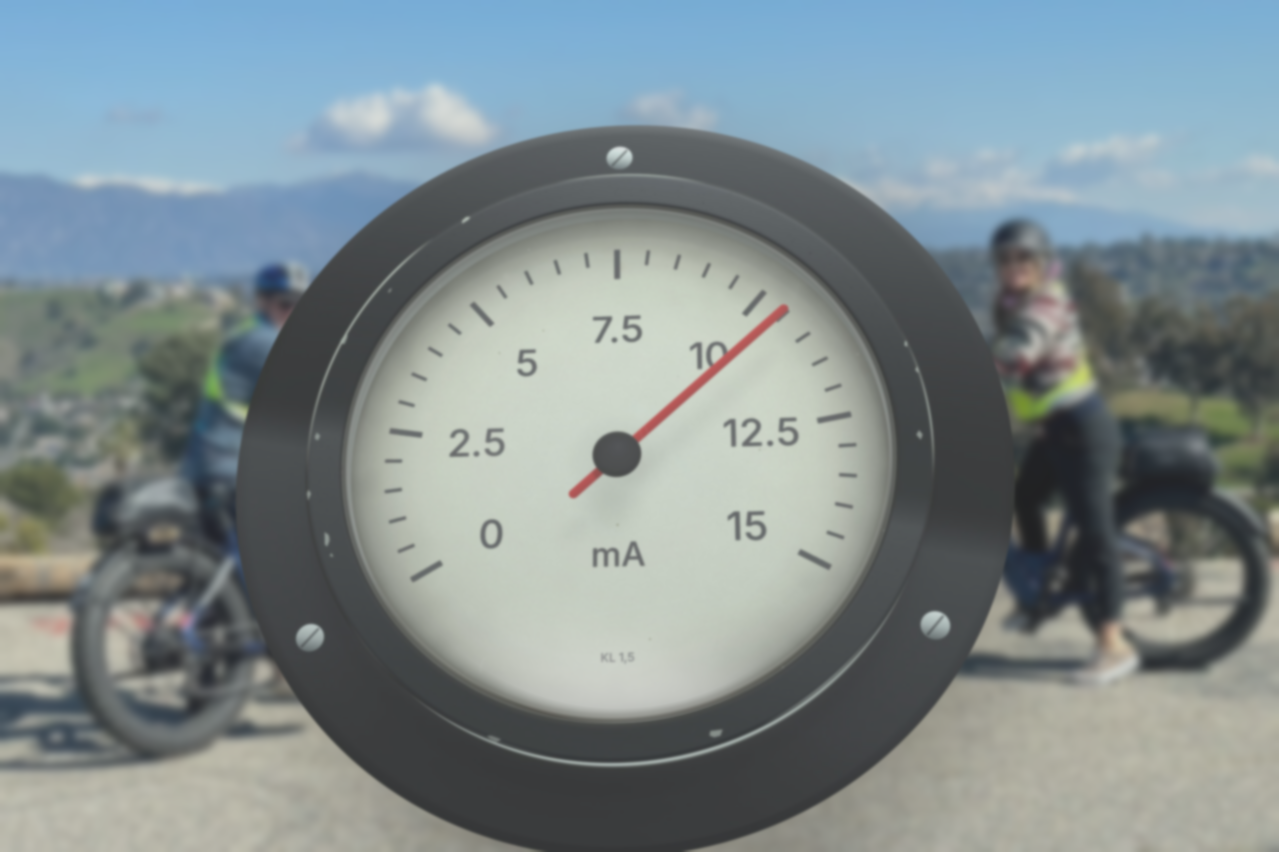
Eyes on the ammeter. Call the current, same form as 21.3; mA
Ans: 10.5; mA
